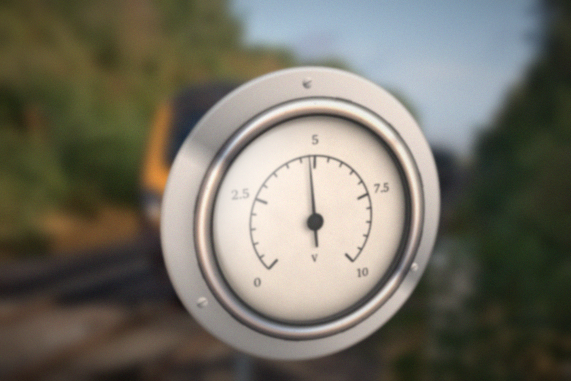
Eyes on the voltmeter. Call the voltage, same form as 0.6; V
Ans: 4.75; V
